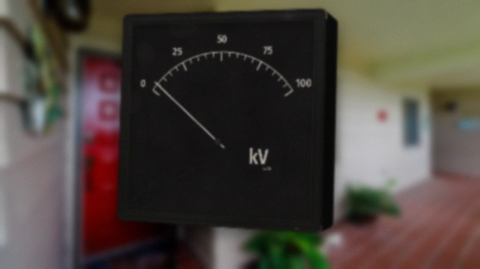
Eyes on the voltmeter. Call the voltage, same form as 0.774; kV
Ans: 5; kV
